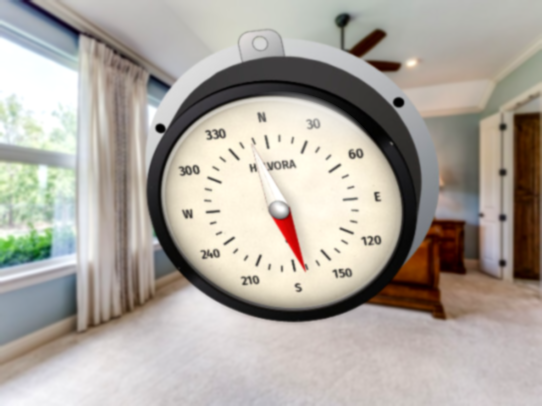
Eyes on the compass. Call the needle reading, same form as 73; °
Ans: 170; °
